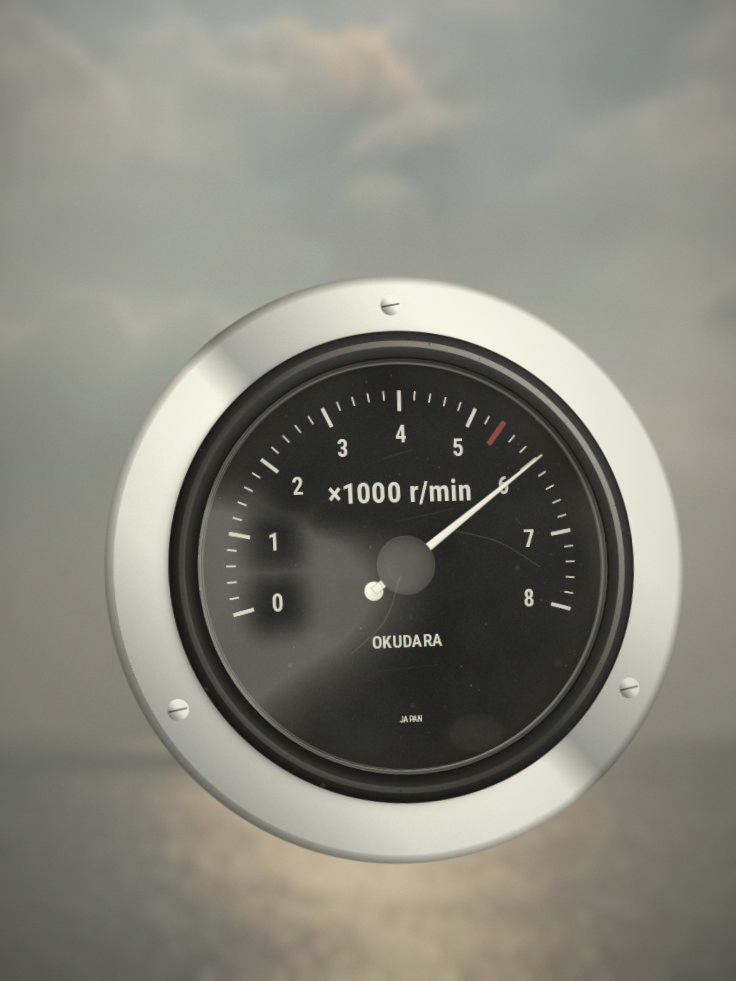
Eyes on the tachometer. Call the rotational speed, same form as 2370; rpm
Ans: 6000; rpm
